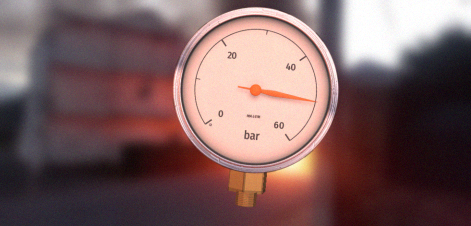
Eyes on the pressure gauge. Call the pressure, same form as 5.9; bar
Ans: 50; bar
